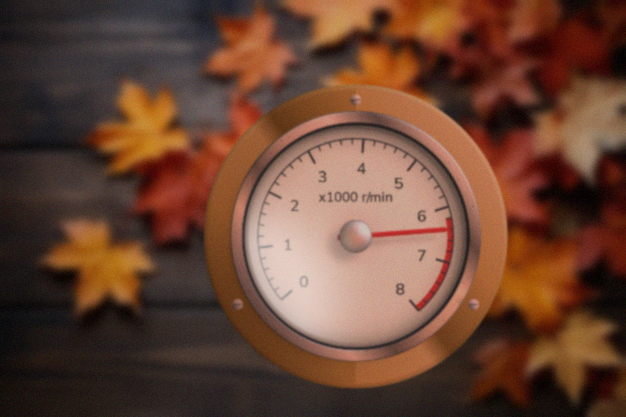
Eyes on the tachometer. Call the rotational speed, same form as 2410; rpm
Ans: 6400; rpm
